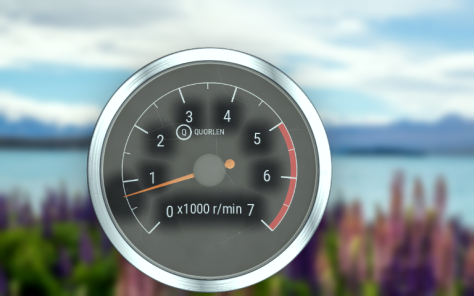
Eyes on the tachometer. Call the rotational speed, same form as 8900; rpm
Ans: 750; rpm
